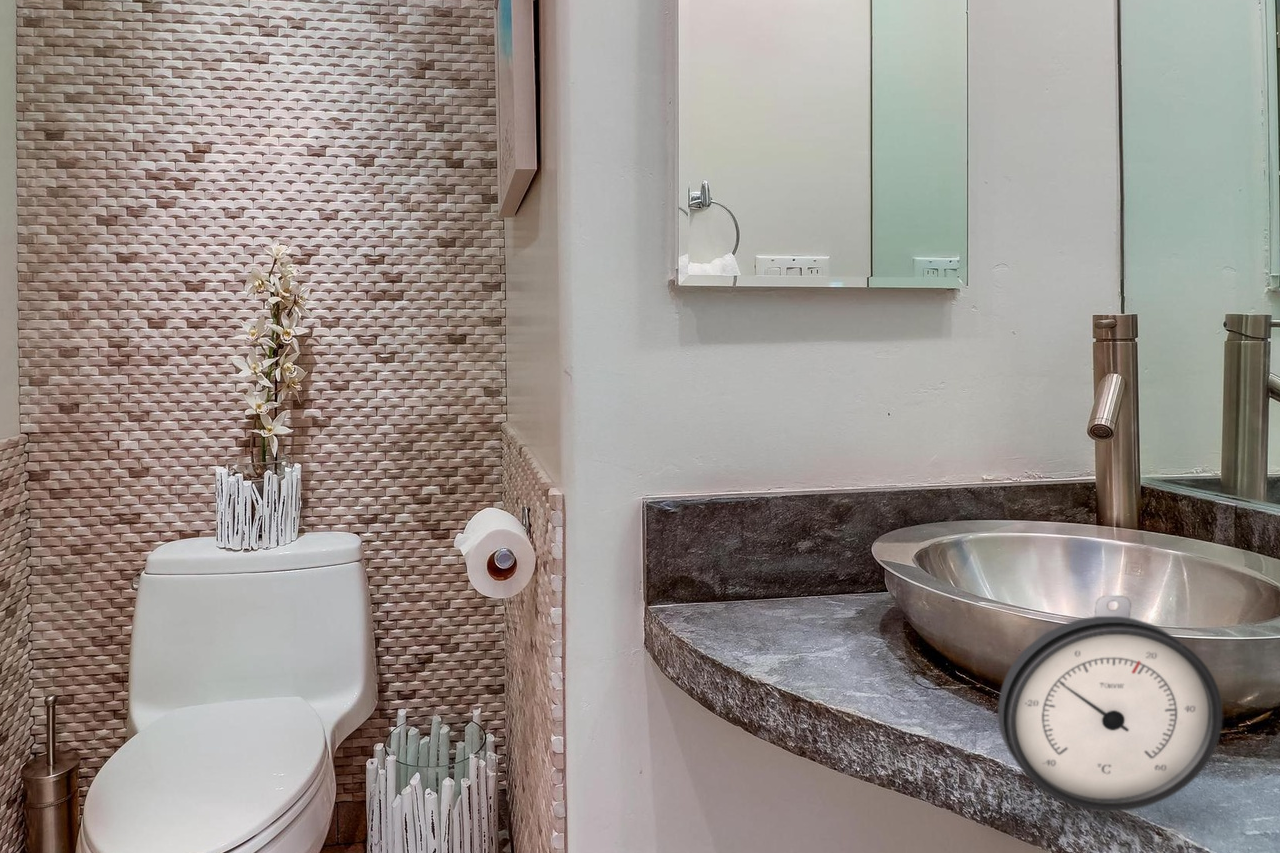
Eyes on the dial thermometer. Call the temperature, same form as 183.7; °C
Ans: -10; °C
